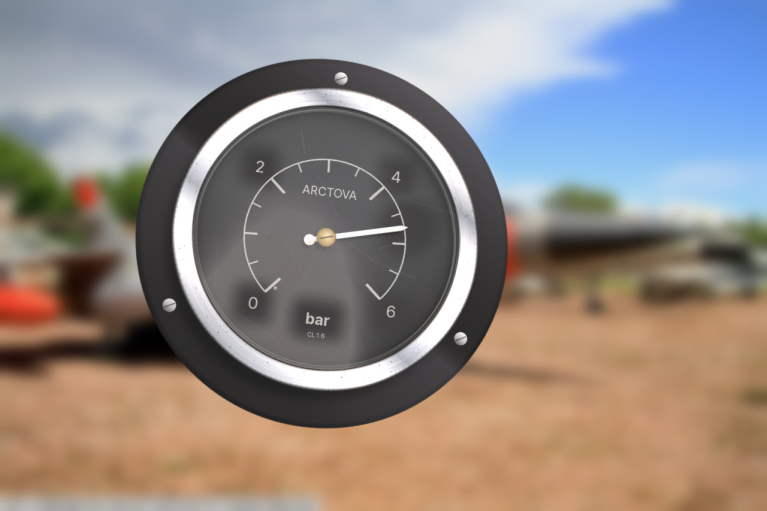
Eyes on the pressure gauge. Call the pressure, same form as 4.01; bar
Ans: 4.75; bar
